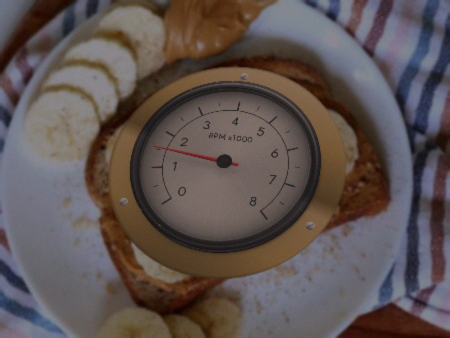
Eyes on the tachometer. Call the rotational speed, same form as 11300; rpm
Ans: 1500; rpm
